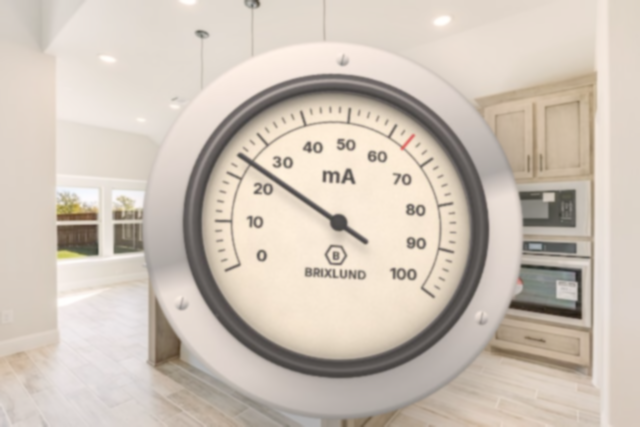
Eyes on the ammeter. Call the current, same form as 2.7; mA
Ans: 24; mA
